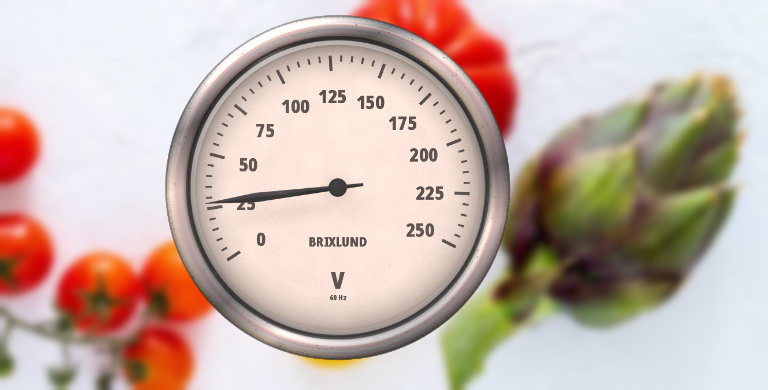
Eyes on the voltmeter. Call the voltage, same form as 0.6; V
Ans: 27.5; V
